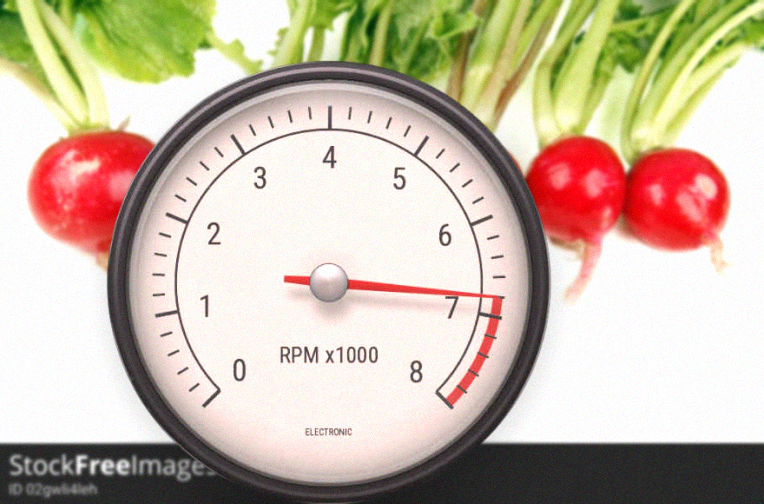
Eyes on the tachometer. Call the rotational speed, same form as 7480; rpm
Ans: 6800; rpm
